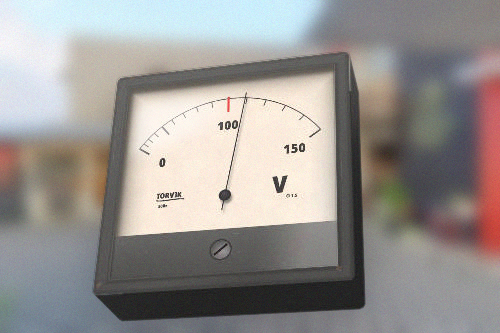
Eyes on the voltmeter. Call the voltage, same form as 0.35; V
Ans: 110; V
